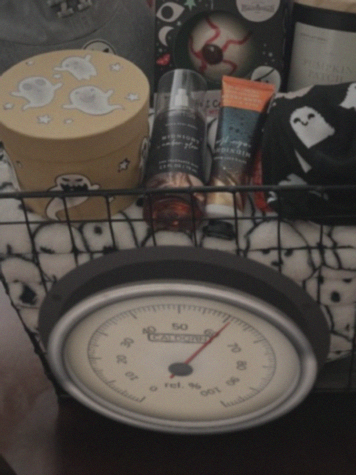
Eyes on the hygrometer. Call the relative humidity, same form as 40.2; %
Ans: 60; %
